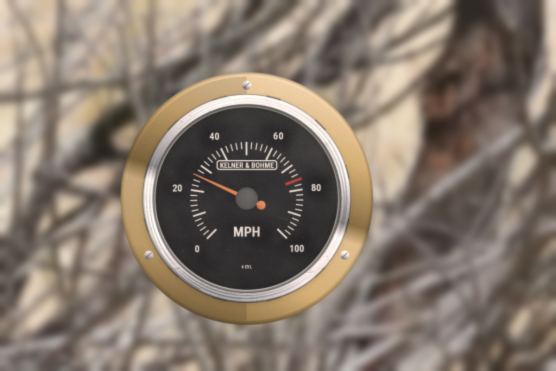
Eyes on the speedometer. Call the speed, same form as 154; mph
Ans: 26; mph
